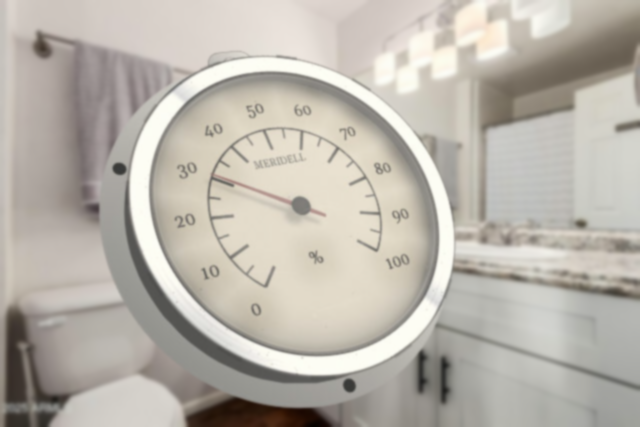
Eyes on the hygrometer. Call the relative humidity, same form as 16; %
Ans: 30; %
